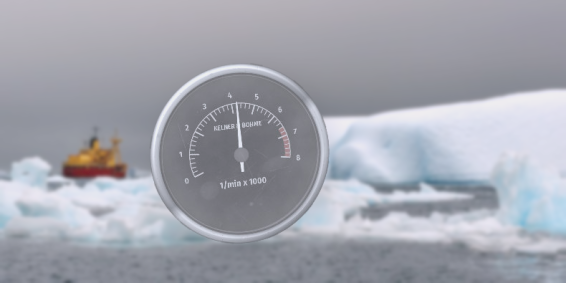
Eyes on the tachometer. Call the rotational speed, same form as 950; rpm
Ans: 4200; rpm
